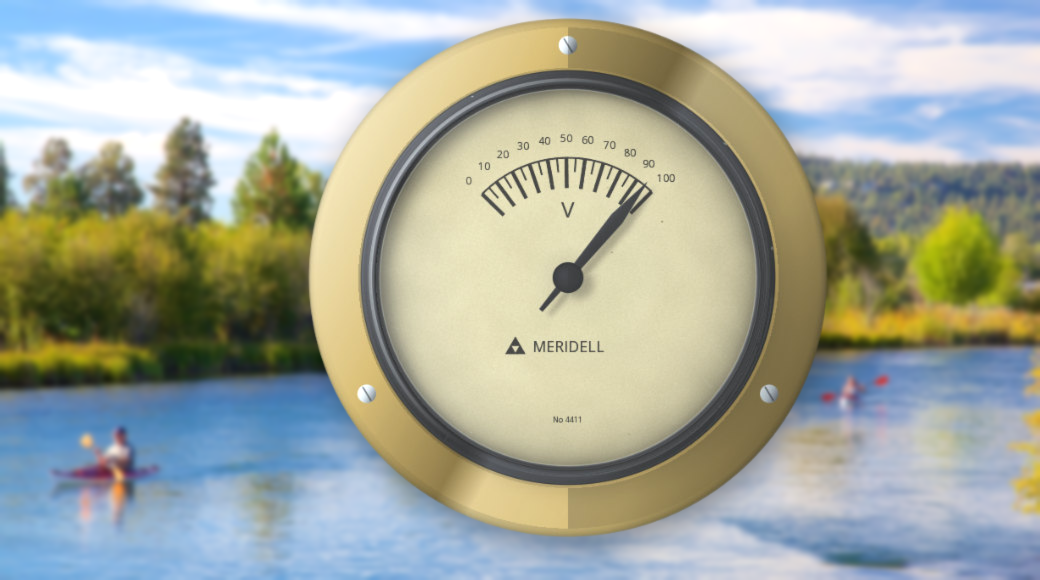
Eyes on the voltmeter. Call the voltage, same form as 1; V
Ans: 95; V
